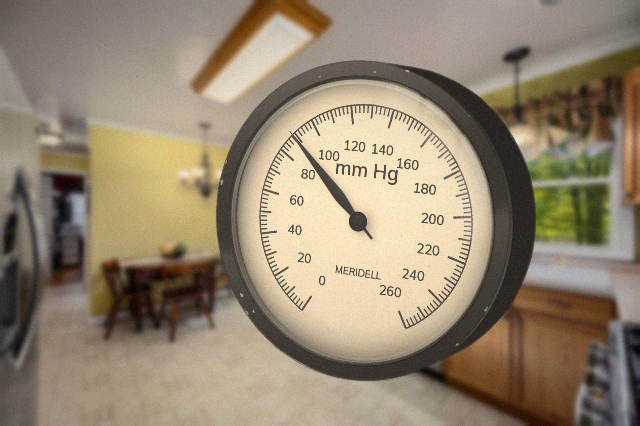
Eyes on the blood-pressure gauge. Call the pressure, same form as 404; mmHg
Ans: 90; mmHg
